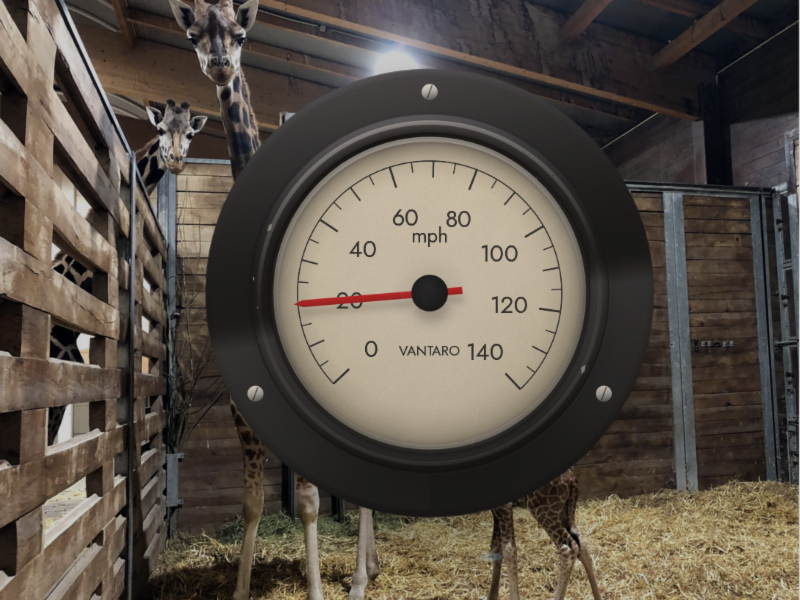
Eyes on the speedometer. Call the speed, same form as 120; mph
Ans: 20; mph
